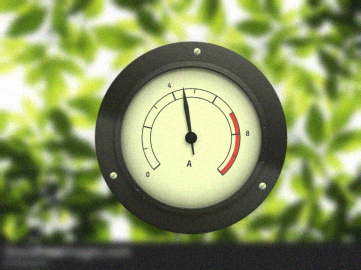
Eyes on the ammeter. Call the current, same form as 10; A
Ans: 4.5; A
